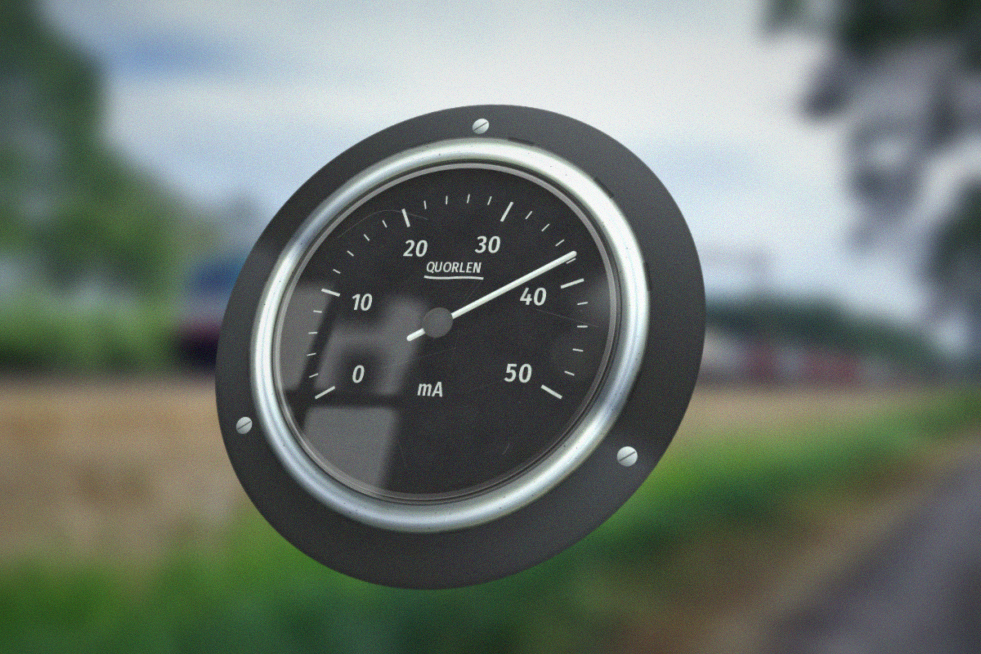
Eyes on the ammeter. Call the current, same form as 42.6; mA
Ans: 38; mA
